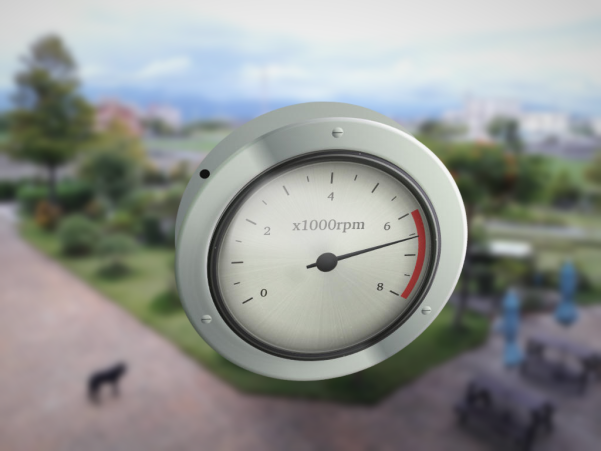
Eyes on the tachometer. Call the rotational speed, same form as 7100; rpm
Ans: 6500; rpm
